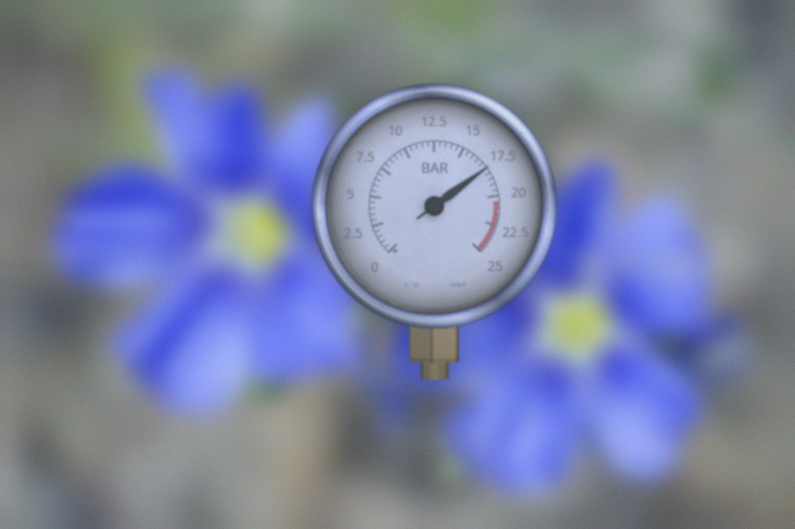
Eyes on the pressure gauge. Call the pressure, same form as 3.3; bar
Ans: 17.5; bar
